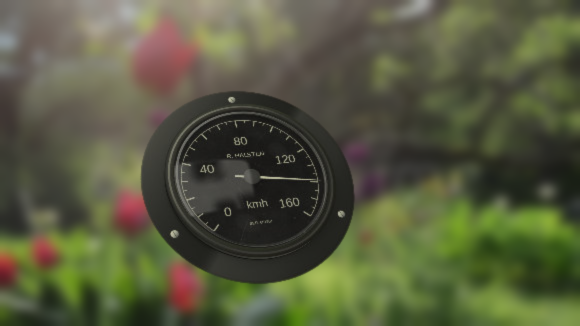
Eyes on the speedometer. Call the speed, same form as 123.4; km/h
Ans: 140; km/h
